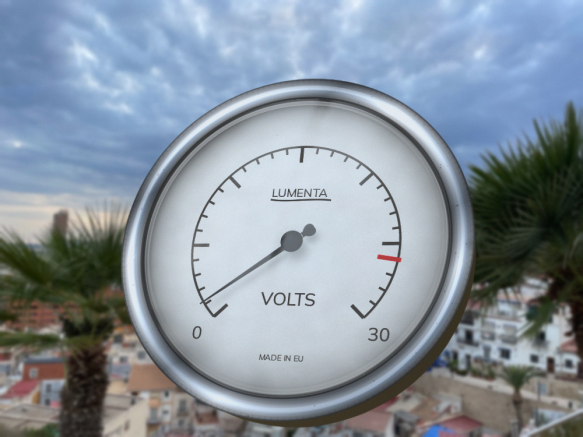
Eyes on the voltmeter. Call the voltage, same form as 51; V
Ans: 1; V
